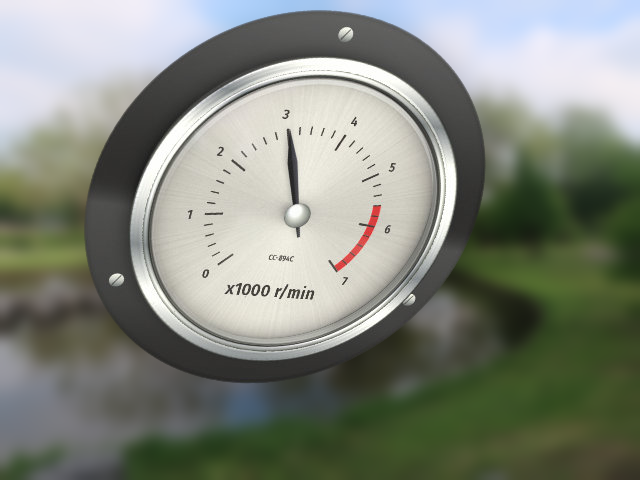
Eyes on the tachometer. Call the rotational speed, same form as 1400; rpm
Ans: 3000; rpm
